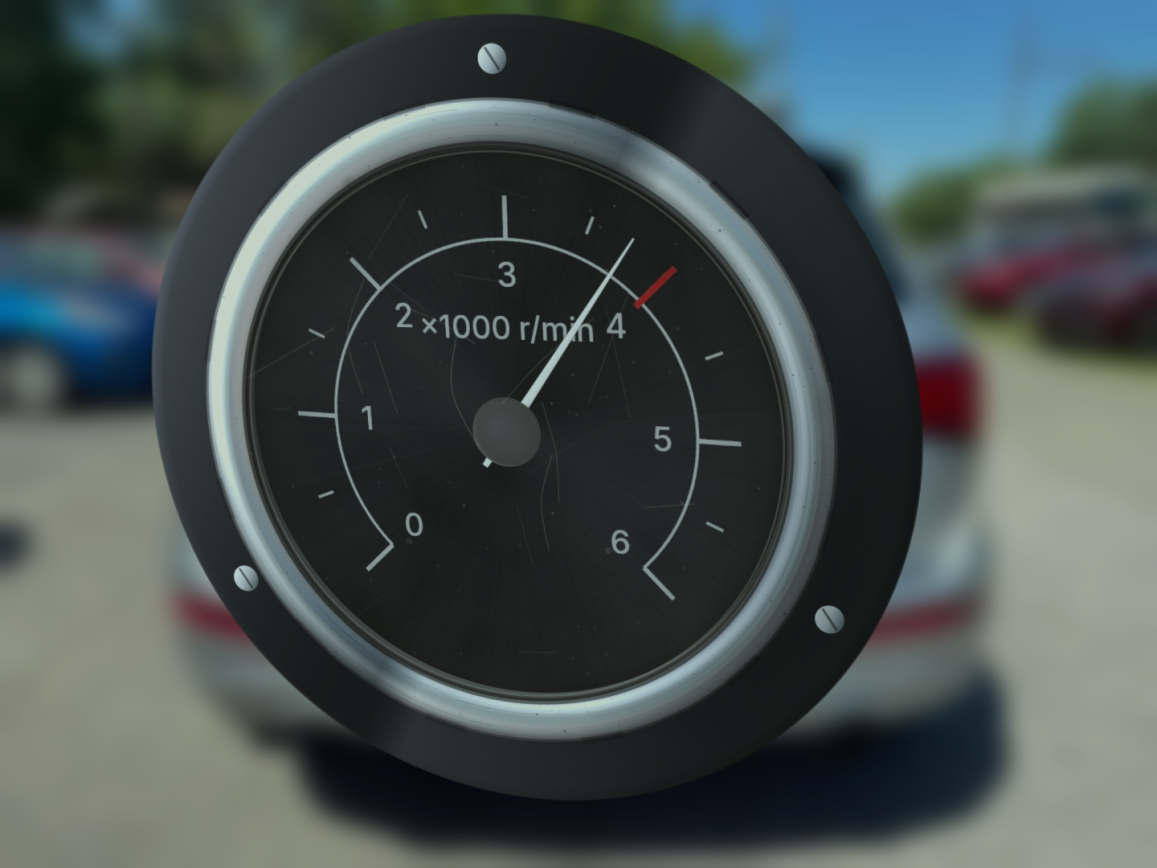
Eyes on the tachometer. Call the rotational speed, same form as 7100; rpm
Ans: 3750; rpm
